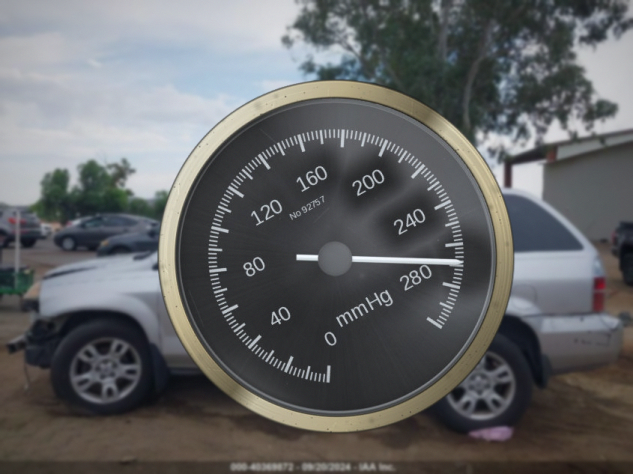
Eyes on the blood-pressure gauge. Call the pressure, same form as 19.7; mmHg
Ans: 268; mmHg
